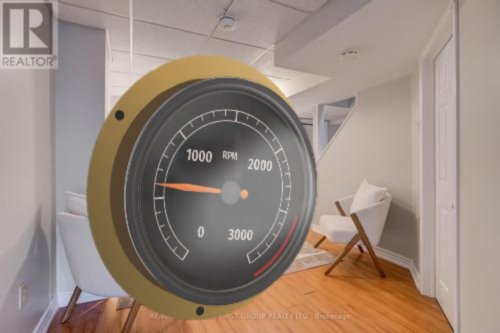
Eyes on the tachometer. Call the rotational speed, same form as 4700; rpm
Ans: 600; rpm
